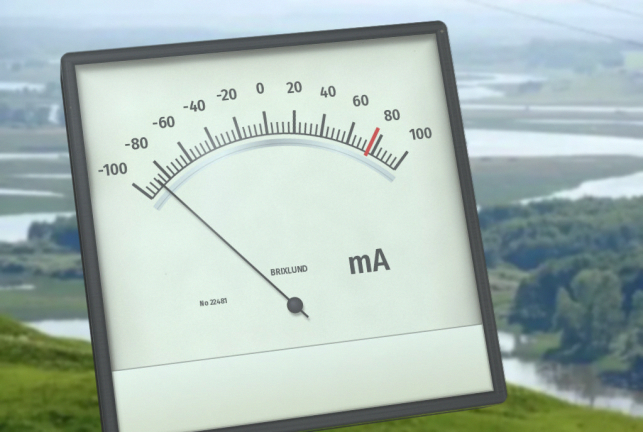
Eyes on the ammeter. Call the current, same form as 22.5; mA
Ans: -88; mA
